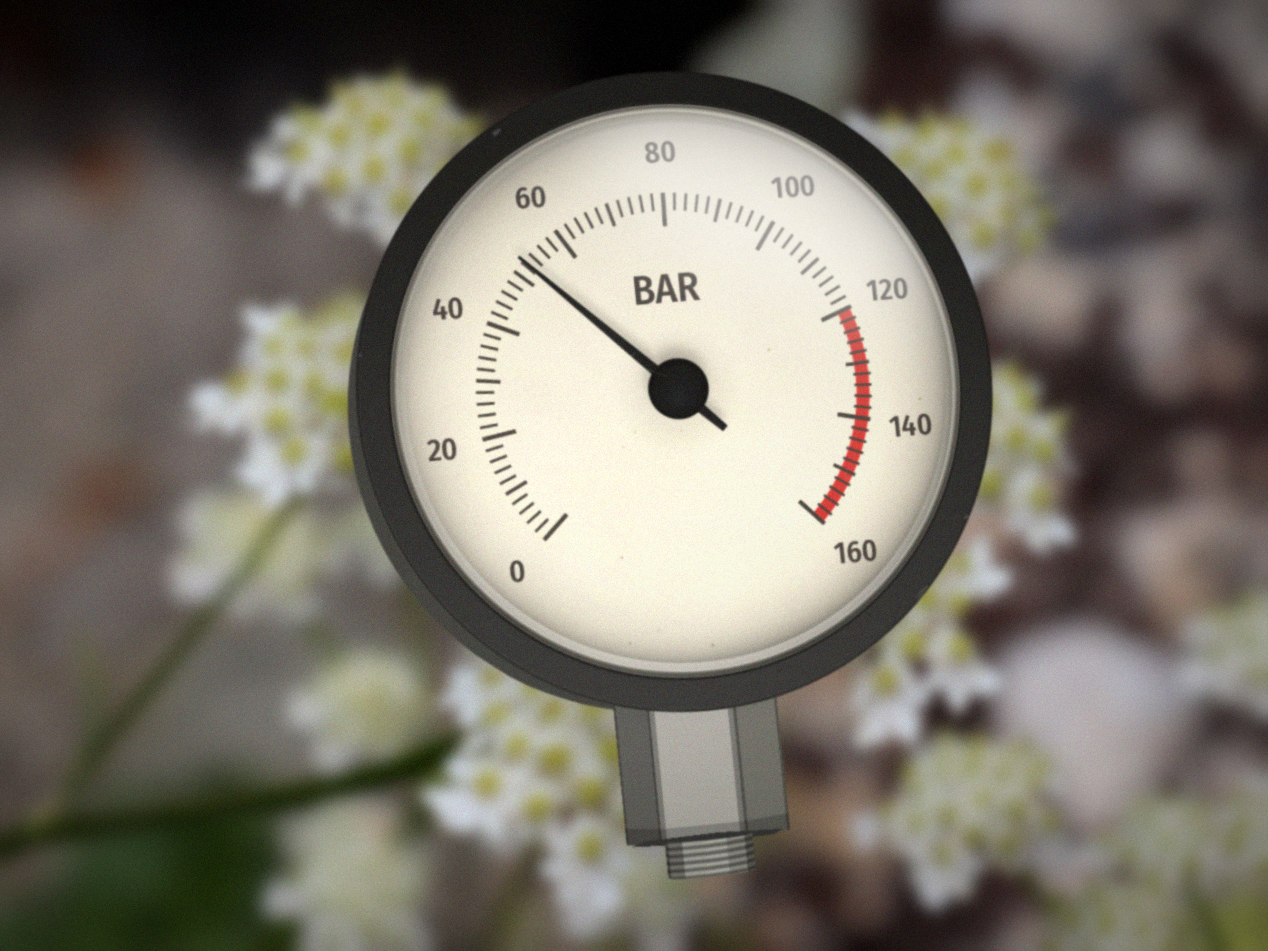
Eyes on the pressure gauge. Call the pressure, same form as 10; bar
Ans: 52; bar
